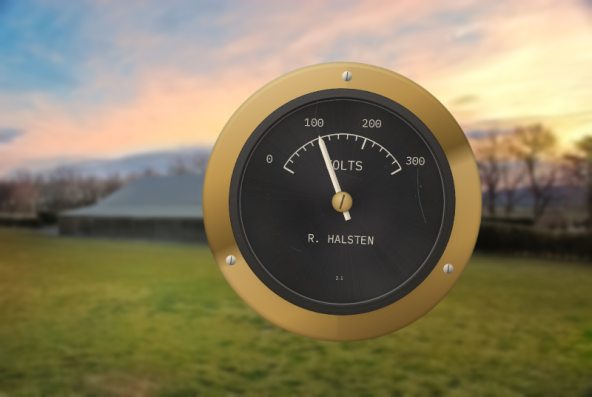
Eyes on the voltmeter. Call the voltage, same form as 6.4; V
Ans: 100; V
